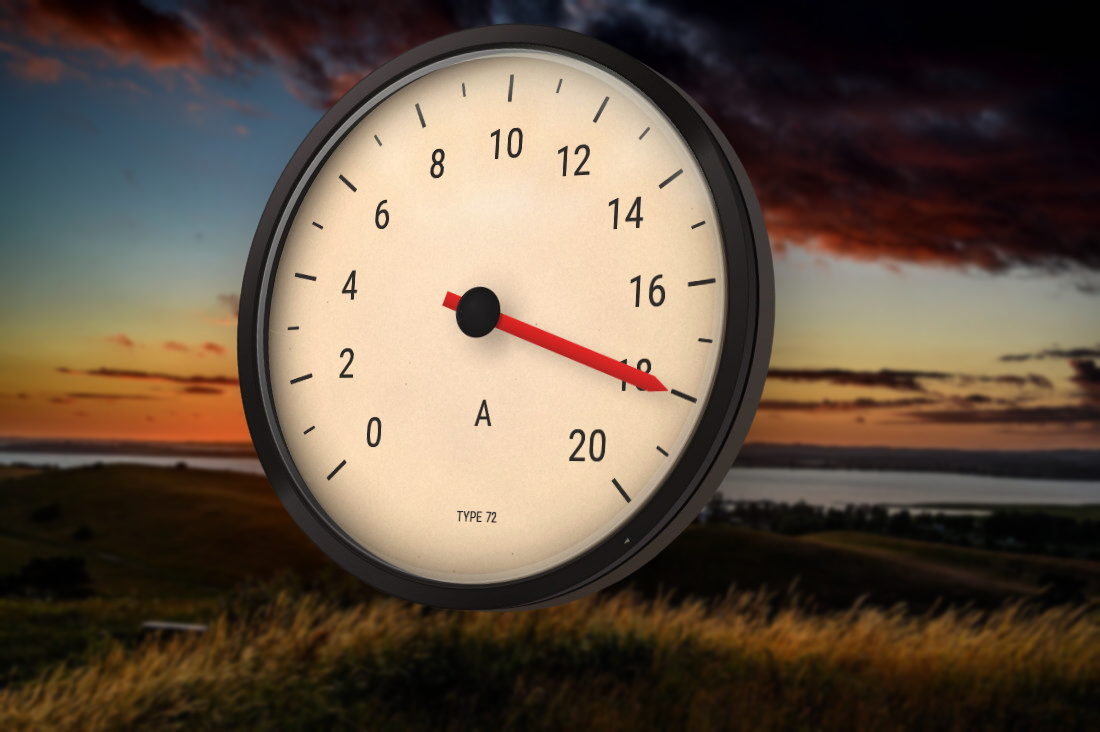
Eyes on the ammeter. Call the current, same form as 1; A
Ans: 18; A
